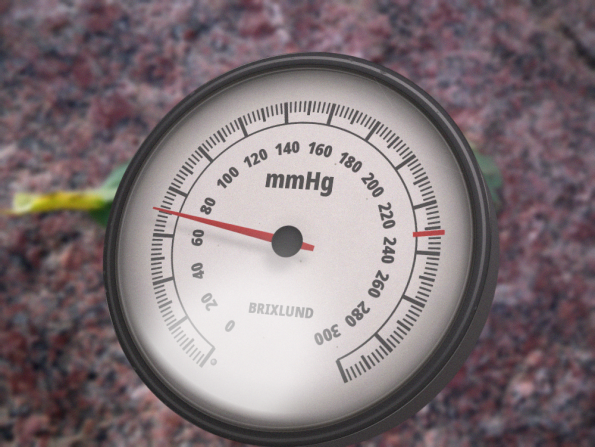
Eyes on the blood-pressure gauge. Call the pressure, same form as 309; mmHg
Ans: 70; mmHg
